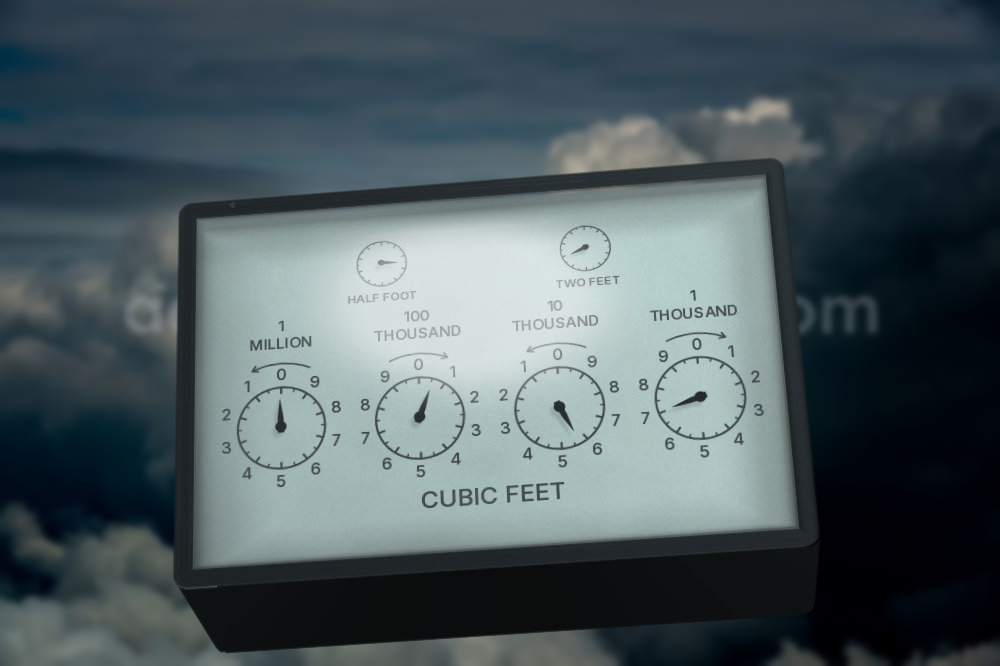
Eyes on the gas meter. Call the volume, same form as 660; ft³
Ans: 5700; ft³
